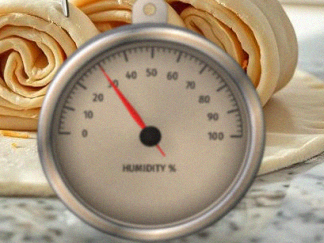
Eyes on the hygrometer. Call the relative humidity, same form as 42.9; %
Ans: 30; %
